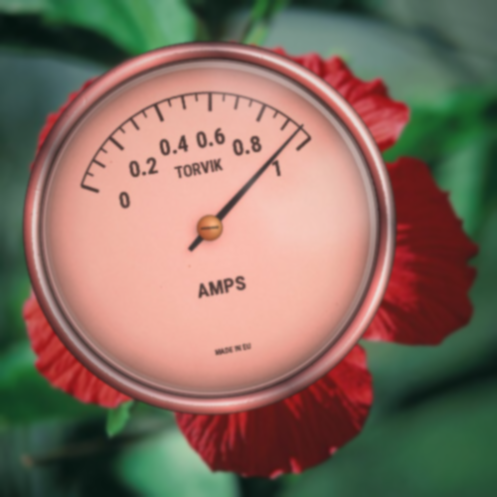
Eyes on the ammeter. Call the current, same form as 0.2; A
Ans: 0.95; A
